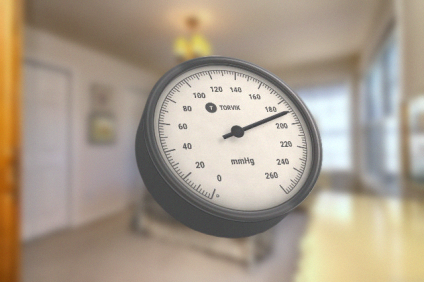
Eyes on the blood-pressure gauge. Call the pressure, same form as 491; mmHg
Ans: 190; mmHg
